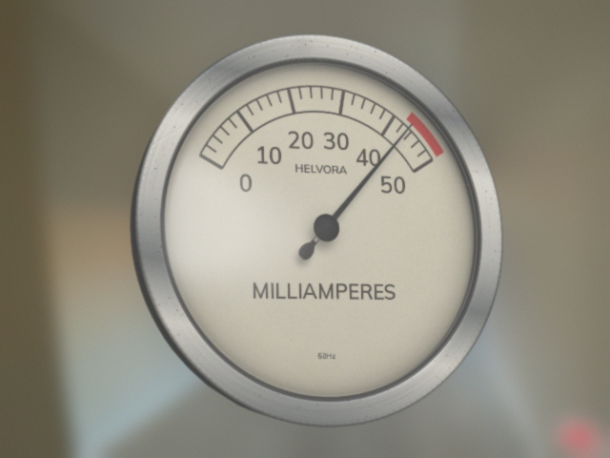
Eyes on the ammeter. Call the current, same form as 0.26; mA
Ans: 43; mA
